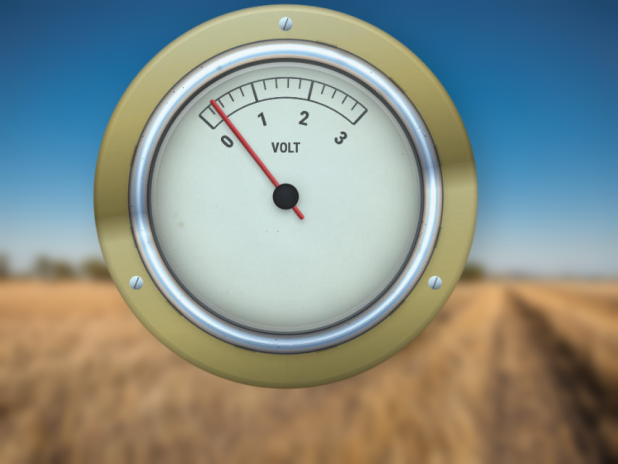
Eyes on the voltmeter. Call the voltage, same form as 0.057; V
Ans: 0.3; V
